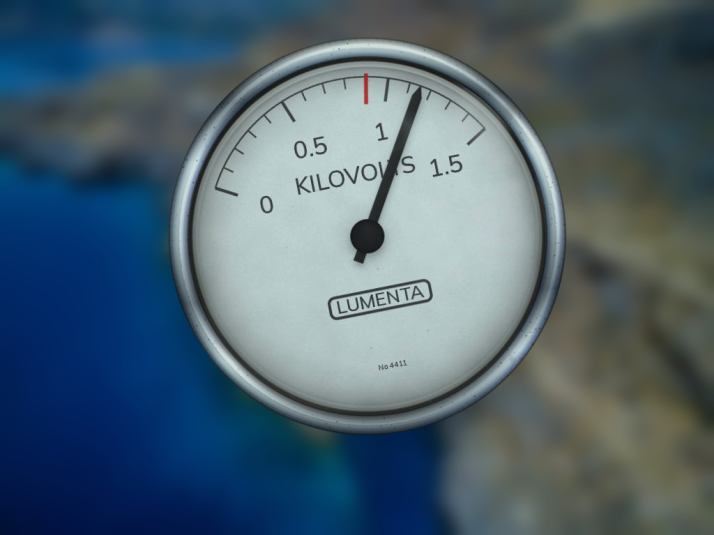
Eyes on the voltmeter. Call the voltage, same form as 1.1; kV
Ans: 1.15; kV
